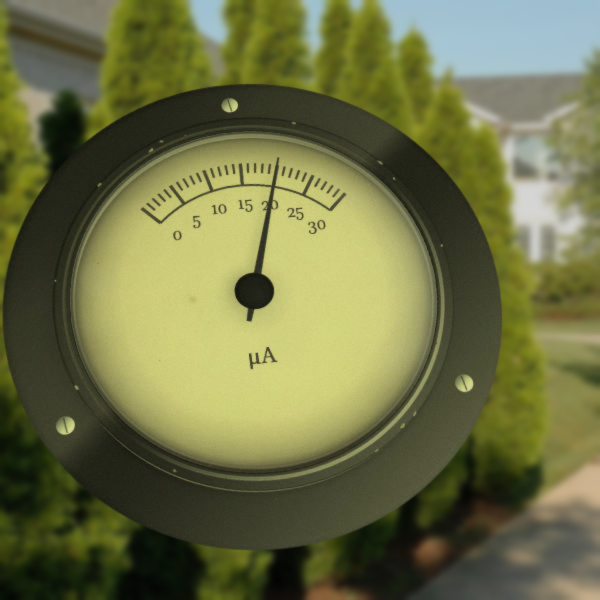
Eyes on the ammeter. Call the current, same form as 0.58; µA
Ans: 20; µA
